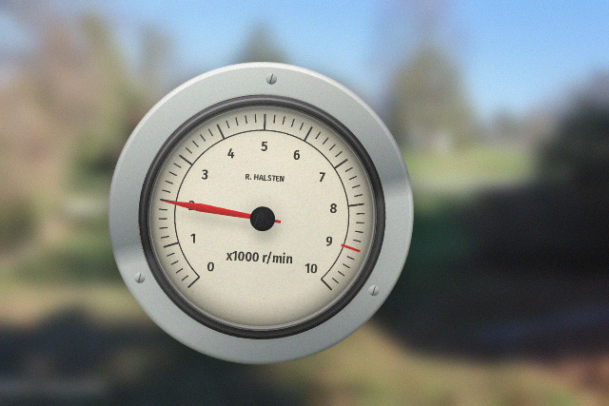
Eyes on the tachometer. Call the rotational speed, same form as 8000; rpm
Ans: 2000; rpm
